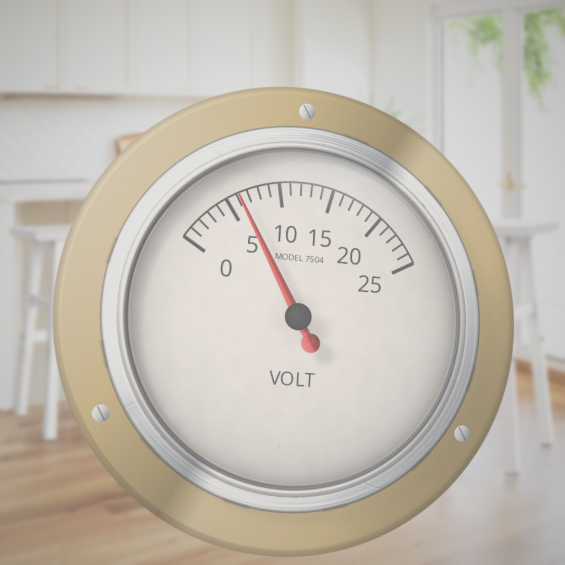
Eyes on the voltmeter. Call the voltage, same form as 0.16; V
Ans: 6; V
